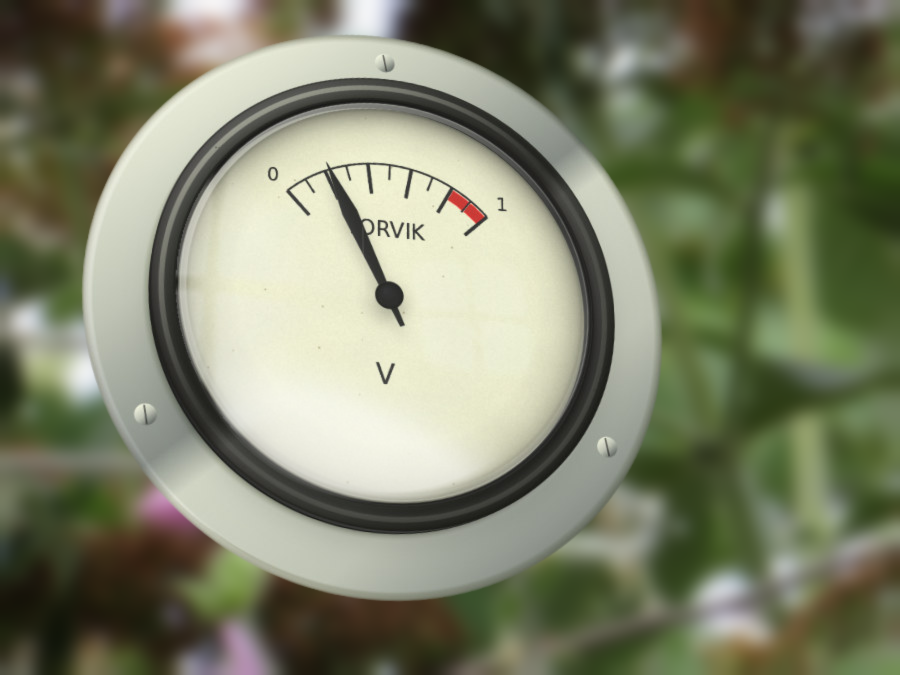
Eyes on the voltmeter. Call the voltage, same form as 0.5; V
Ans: 0.2; V
